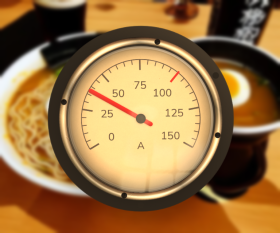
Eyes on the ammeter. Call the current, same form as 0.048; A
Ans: 37.5; A
